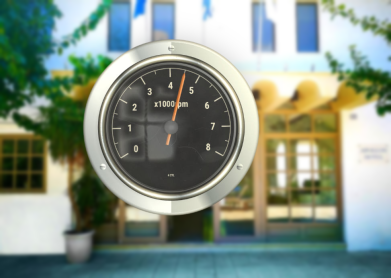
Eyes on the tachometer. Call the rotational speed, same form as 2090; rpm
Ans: 4500; rpm
